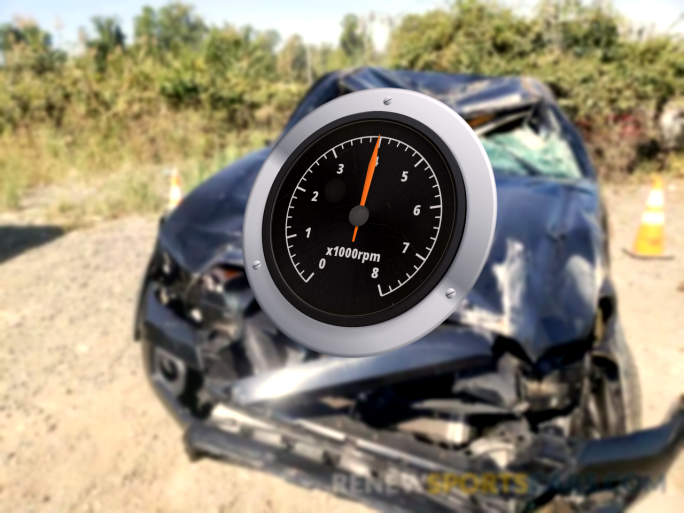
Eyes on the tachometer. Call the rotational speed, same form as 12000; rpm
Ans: 4000; rpm
